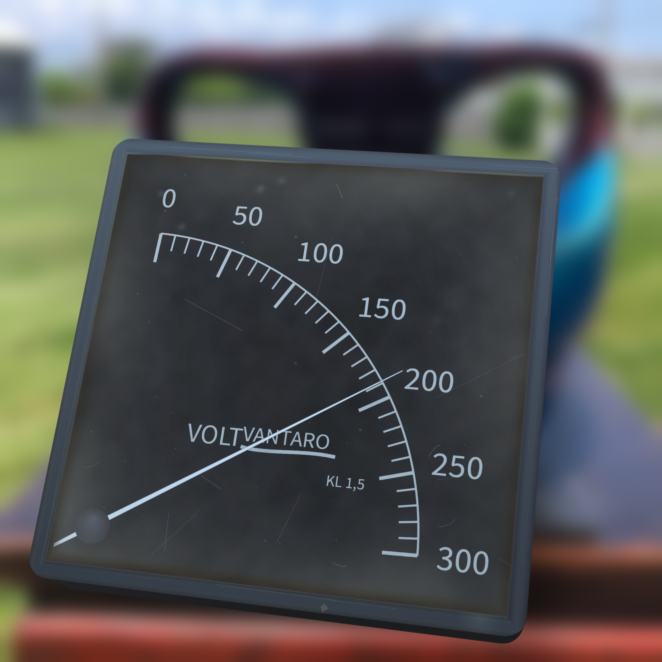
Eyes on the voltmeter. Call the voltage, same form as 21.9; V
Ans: 190; V
